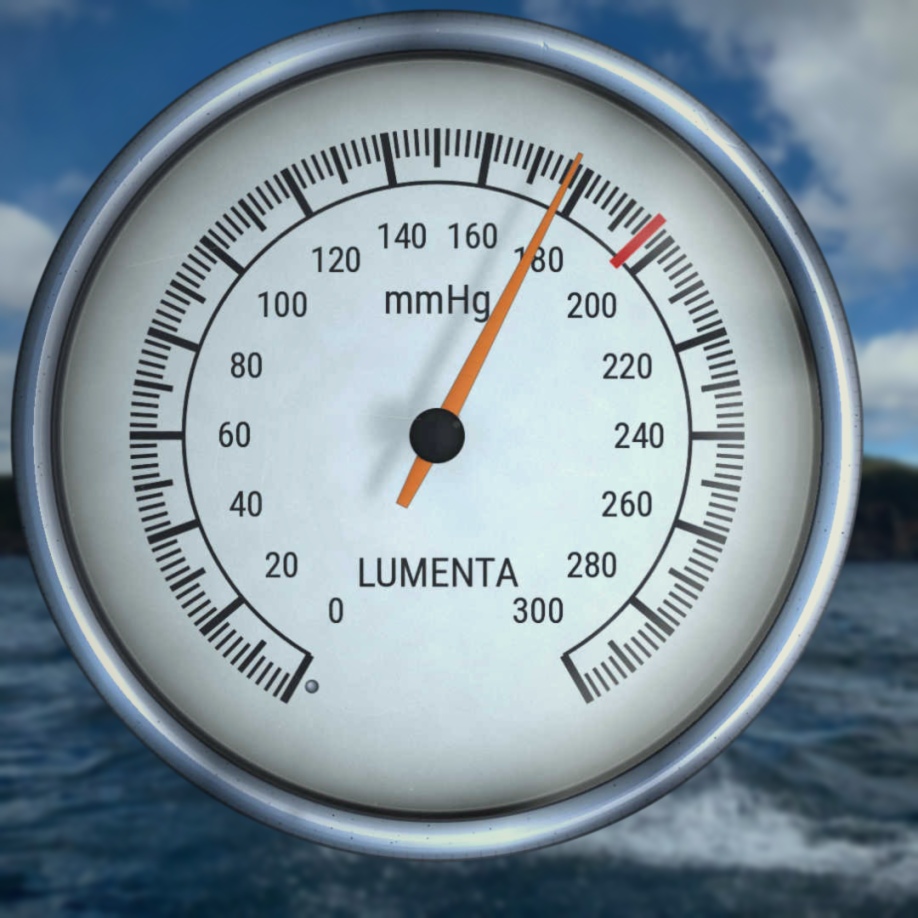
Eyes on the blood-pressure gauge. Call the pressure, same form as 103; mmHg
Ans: 177; mmHg
